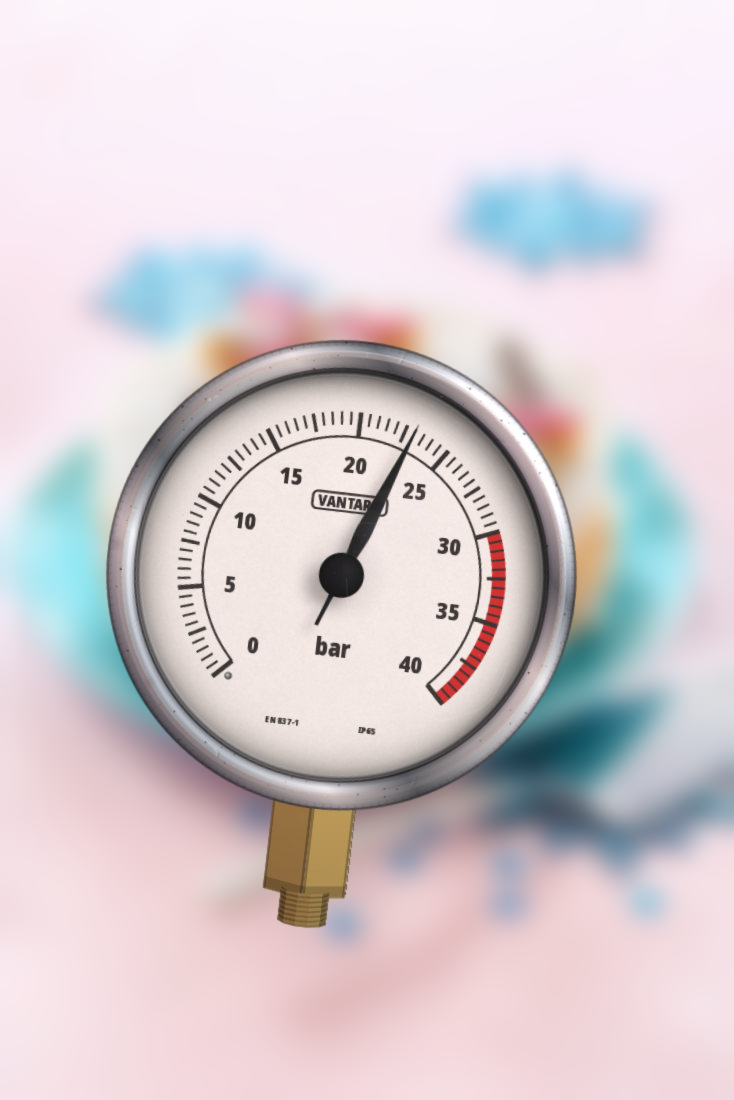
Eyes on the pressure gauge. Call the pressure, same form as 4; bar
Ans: 23; bar
